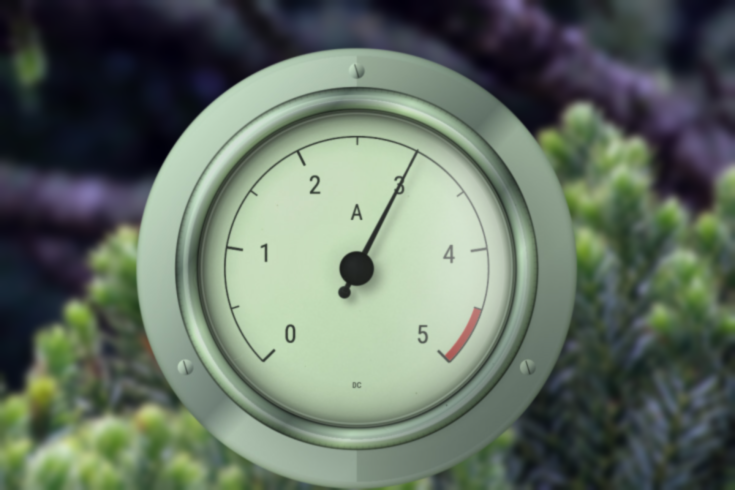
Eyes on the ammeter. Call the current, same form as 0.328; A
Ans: 3; A
